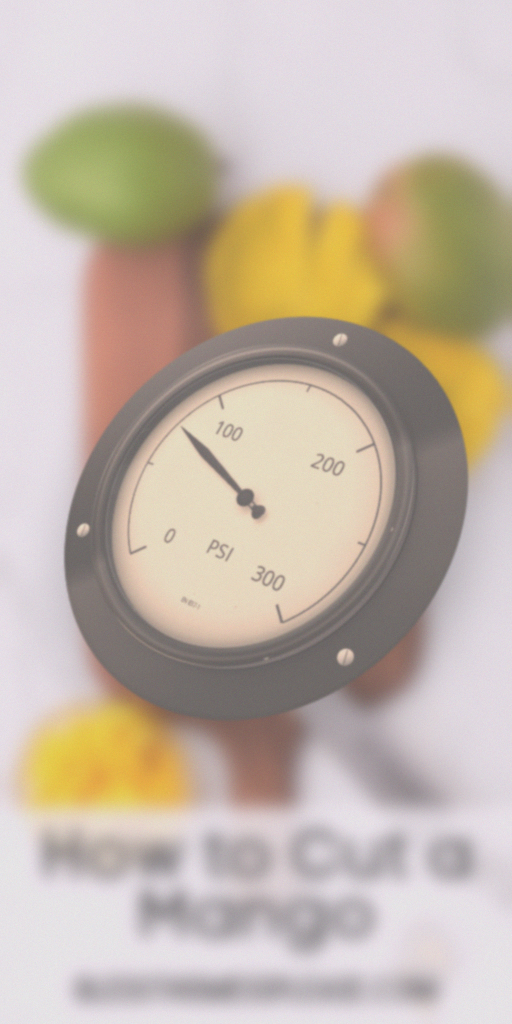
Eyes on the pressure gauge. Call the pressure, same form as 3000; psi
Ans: 75; psi
